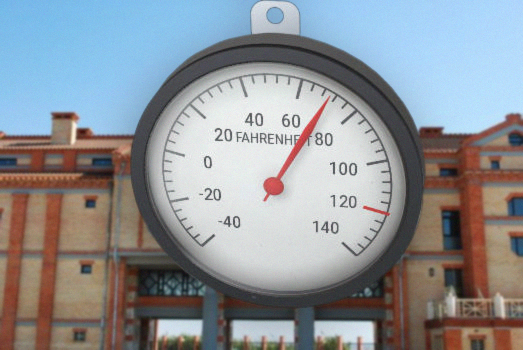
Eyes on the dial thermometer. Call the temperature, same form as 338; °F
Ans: 70; °F
